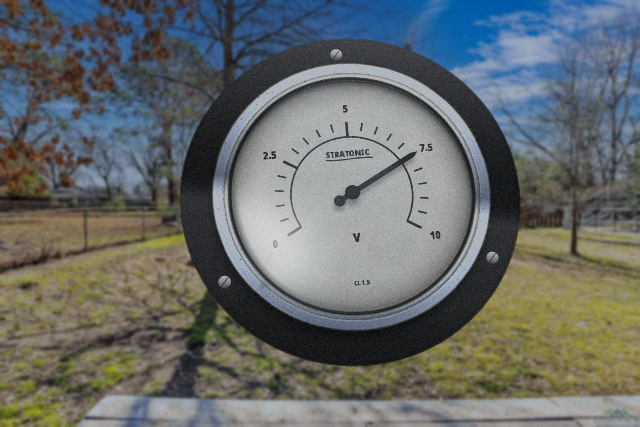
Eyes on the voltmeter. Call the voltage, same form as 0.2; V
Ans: 7.5; V
